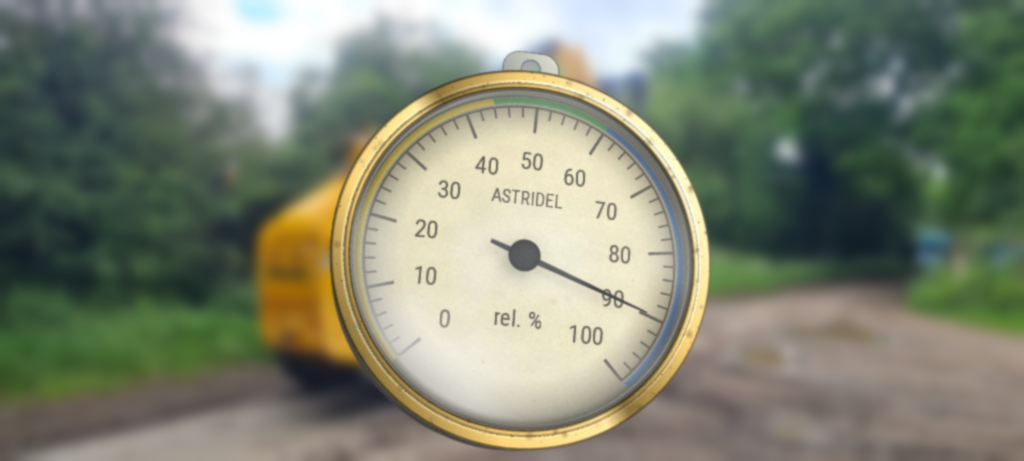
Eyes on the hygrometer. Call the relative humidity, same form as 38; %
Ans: 90; %
